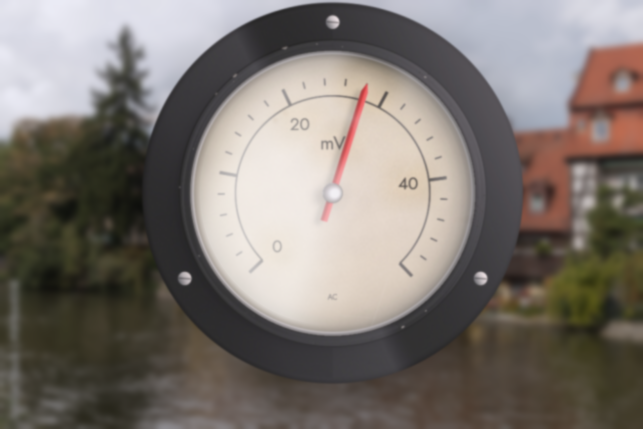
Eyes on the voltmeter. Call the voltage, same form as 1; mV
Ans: 28; mV
